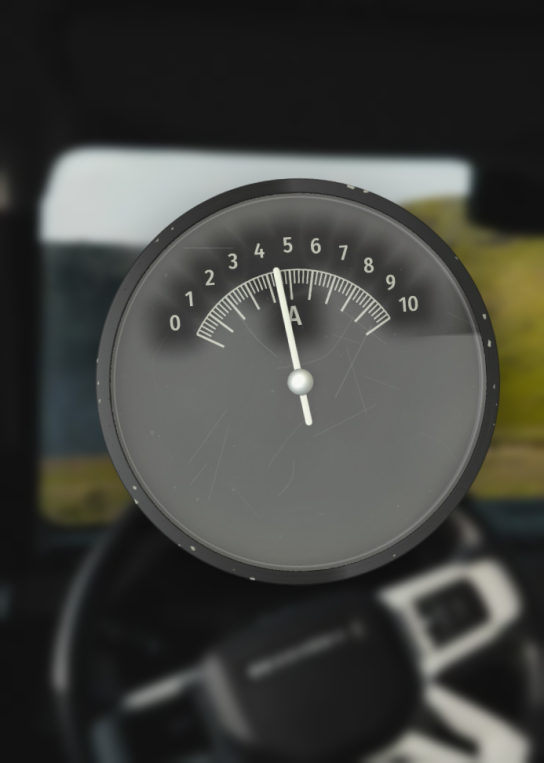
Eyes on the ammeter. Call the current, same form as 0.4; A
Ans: 4.4; A
